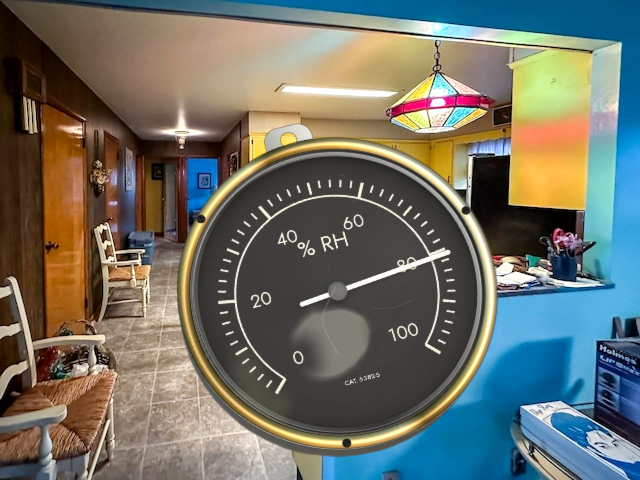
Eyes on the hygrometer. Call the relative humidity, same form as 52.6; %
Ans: 81; %
